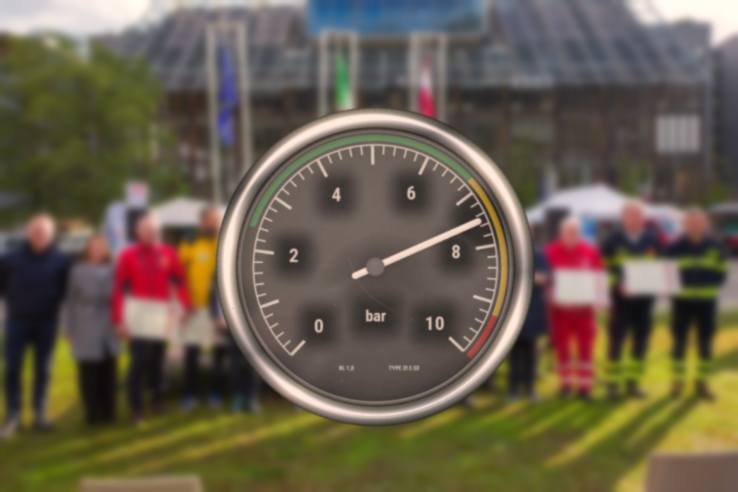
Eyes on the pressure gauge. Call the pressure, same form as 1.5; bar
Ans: 7.5; bar
